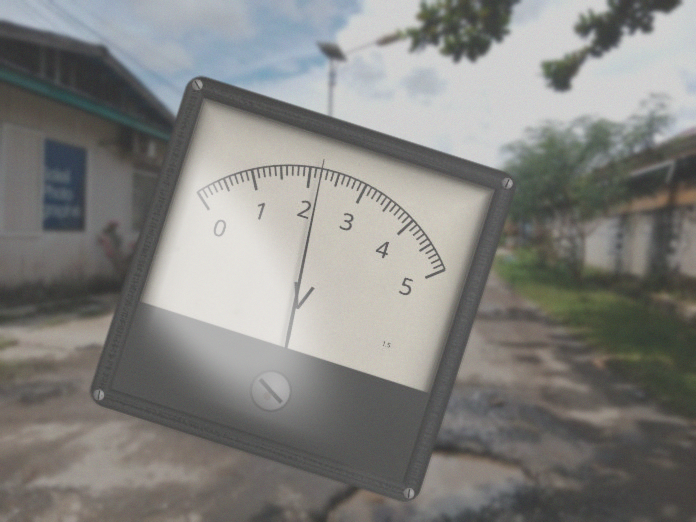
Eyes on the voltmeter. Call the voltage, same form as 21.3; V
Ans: 2.2; V
